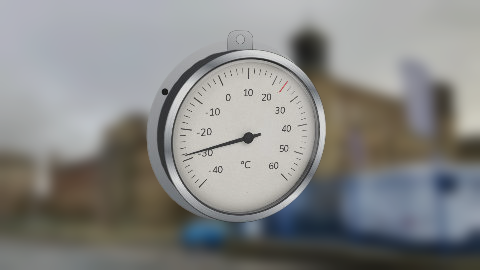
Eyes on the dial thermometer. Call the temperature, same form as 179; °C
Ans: -28; °C
